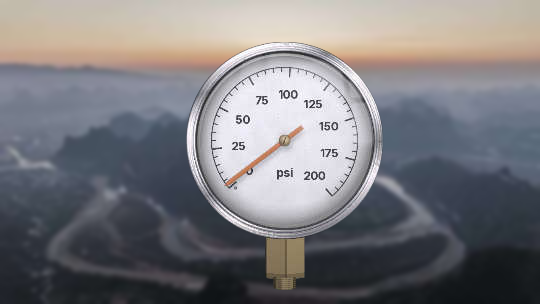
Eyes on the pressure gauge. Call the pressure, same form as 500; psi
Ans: 2.5; psi
